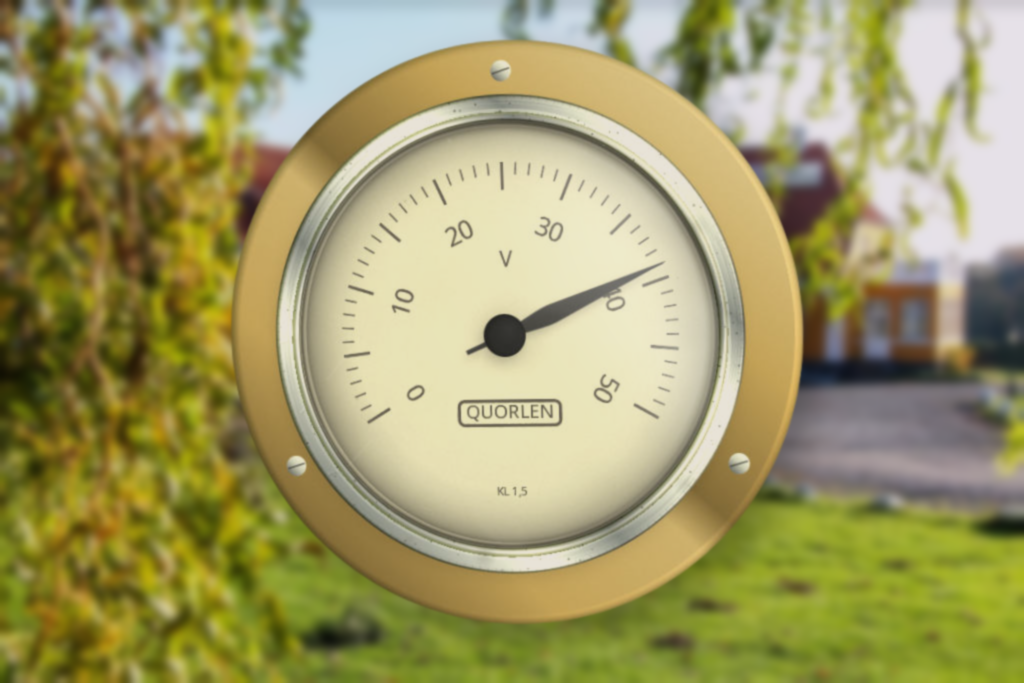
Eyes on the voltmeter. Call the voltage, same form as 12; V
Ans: 39; V
